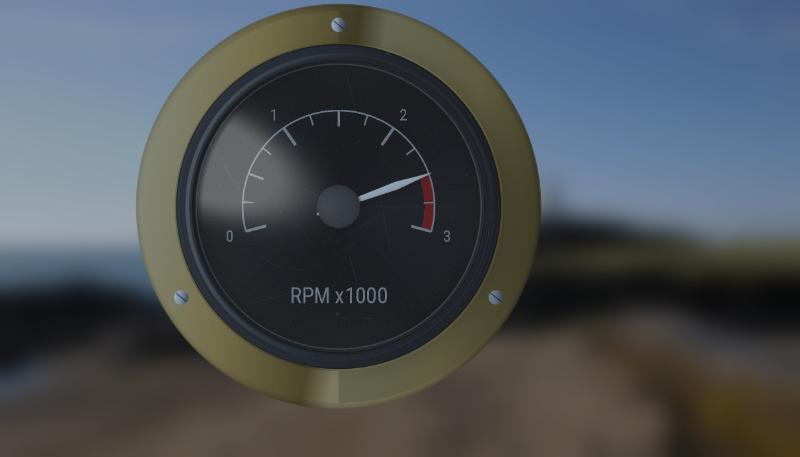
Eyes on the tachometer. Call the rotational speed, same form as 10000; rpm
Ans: 2500; rpm
